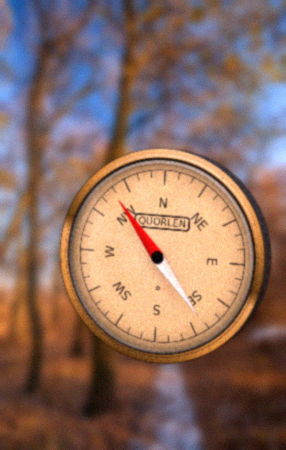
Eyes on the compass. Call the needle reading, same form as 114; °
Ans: 320; °
